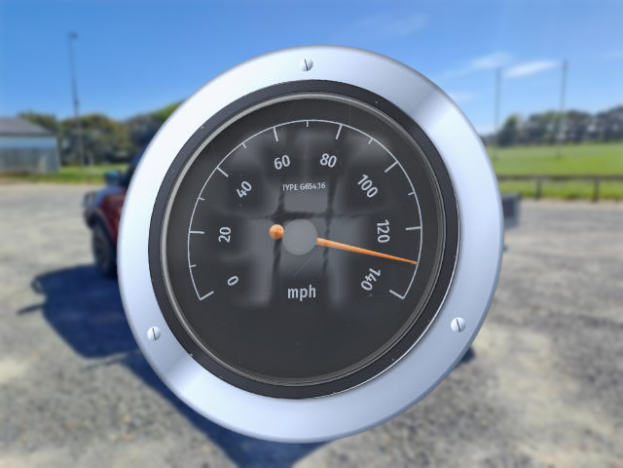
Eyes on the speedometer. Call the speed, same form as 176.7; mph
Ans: 130; mph
